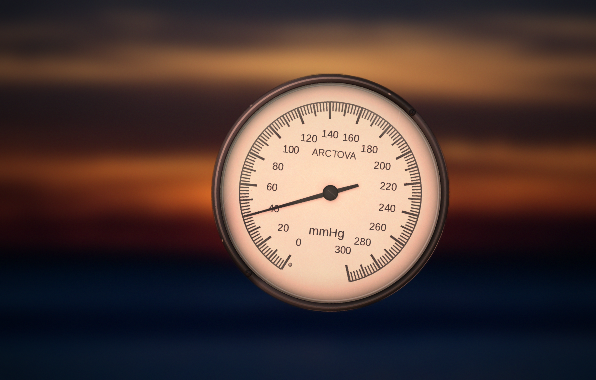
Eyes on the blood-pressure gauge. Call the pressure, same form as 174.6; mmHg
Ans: 40; mmHg
